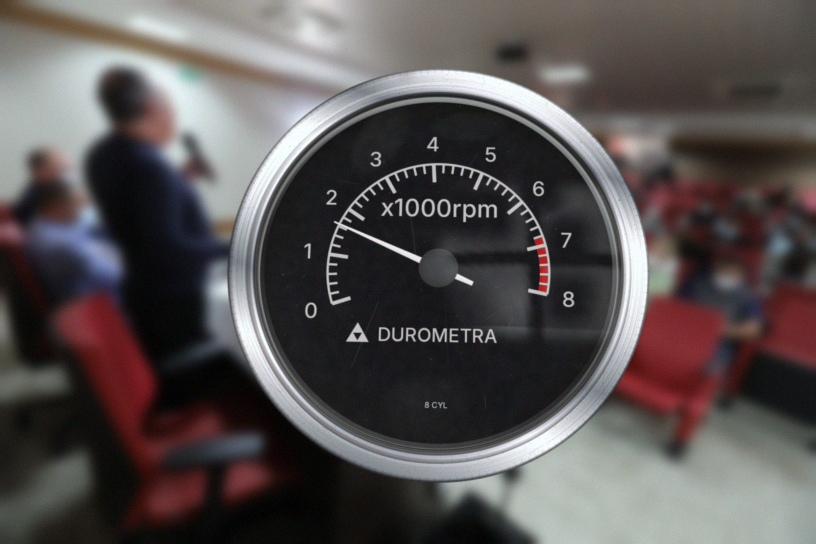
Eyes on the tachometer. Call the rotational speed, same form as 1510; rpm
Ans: 1600; rpm
